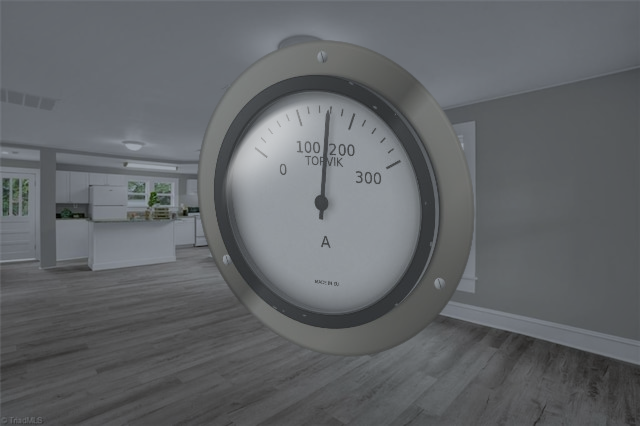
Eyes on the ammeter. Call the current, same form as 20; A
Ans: 160; A
